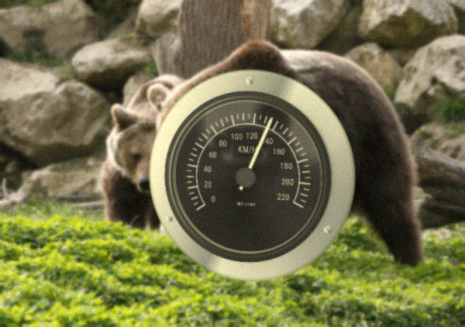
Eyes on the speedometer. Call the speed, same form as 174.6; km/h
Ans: 135; km/h
